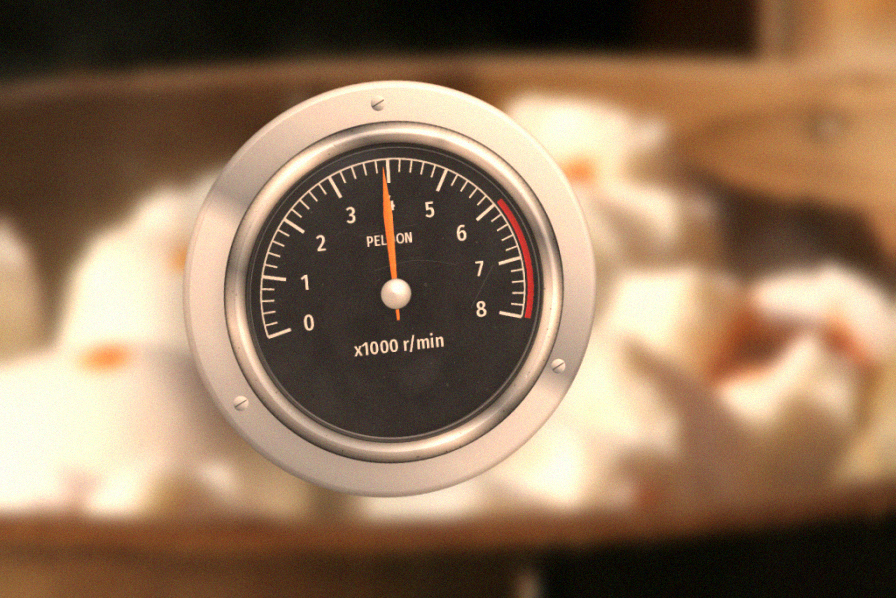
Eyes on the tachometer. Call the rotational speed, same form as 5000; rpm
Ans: 3900; rpm
